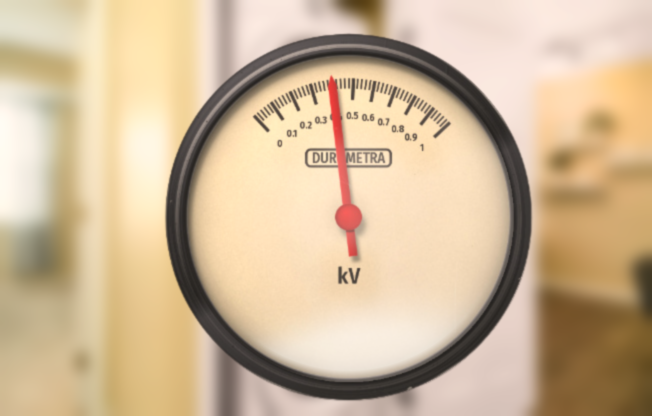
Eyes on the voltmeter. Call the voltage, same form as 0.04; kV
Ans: 0.4; kV
